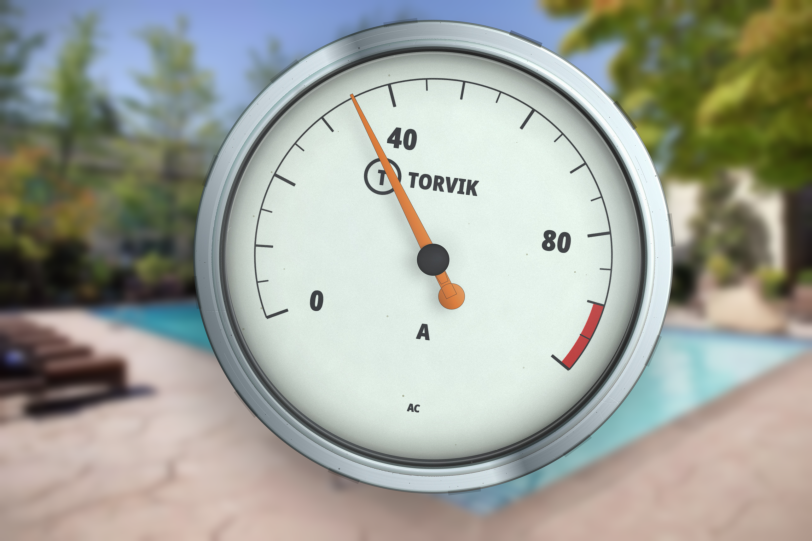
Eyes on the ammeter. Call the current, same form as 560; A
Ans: 35; A
